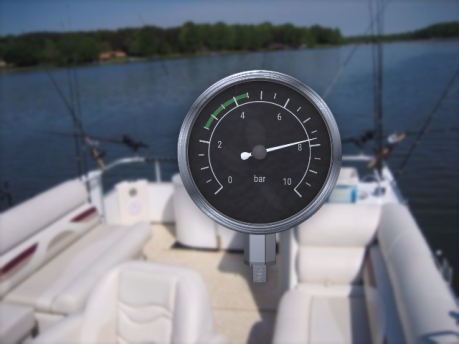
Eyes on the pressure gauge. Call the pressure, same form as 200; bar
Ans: 7.75; bar
